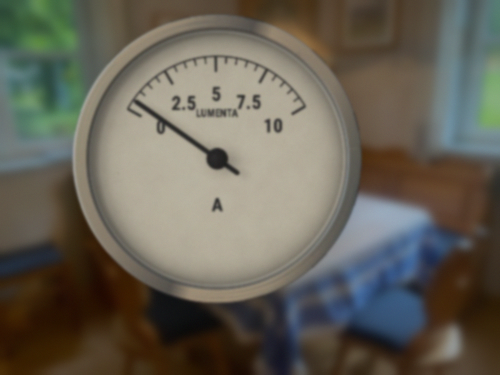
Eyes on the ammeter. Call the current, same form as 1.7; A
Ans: 0.5; A
